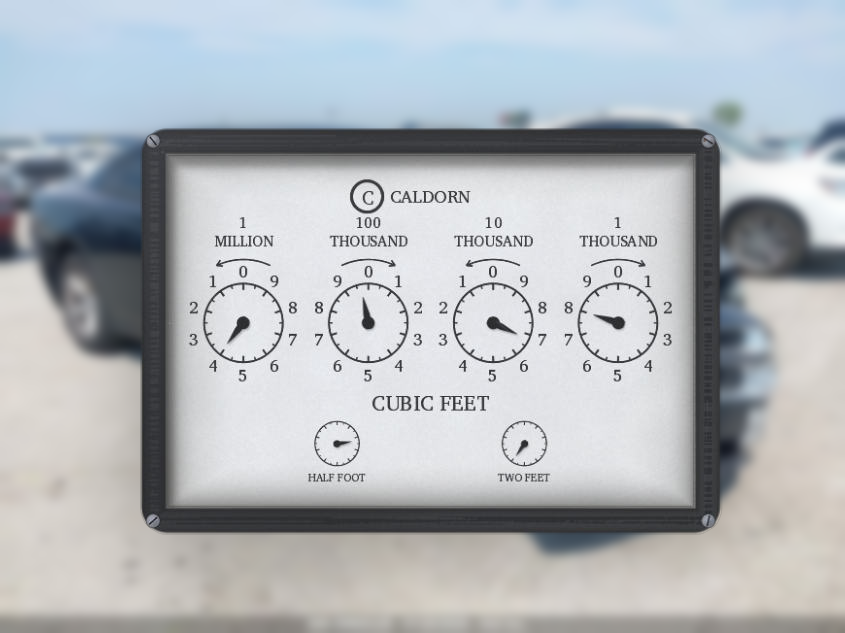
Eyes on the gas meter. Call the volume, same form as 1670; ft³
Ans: 396800; ft³
